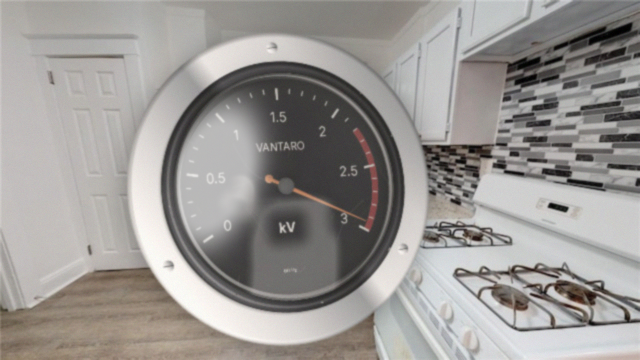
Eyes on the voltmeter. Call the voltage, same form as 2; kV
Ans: 2.95; kV
